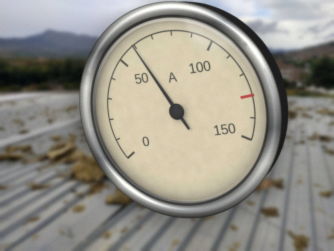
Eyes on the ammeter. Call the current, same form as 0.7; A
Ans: 60; A
